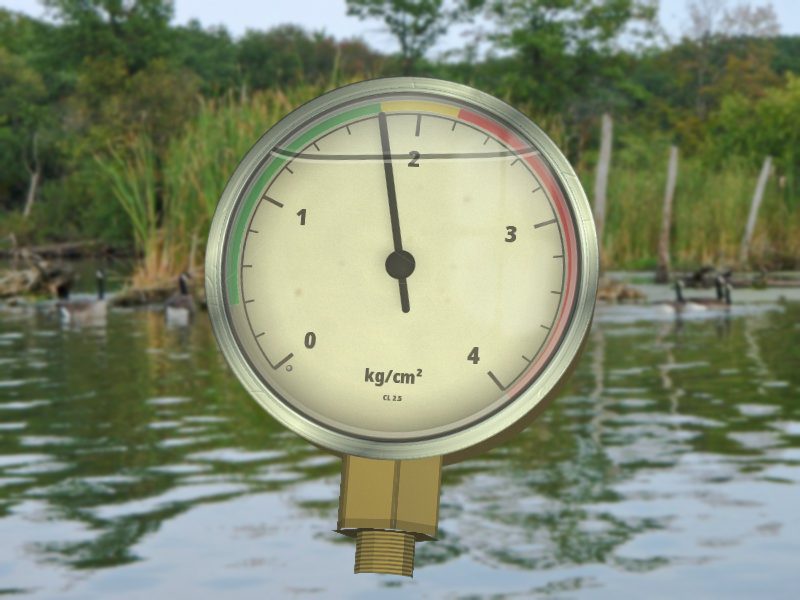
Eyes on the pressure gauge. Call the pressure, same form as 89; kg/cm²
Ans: 1.8; kg/cm²
